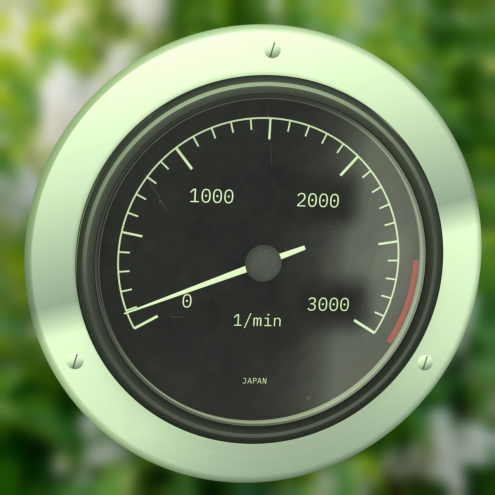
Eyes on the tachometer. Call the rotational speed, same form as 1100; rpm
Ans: 100; rpm
